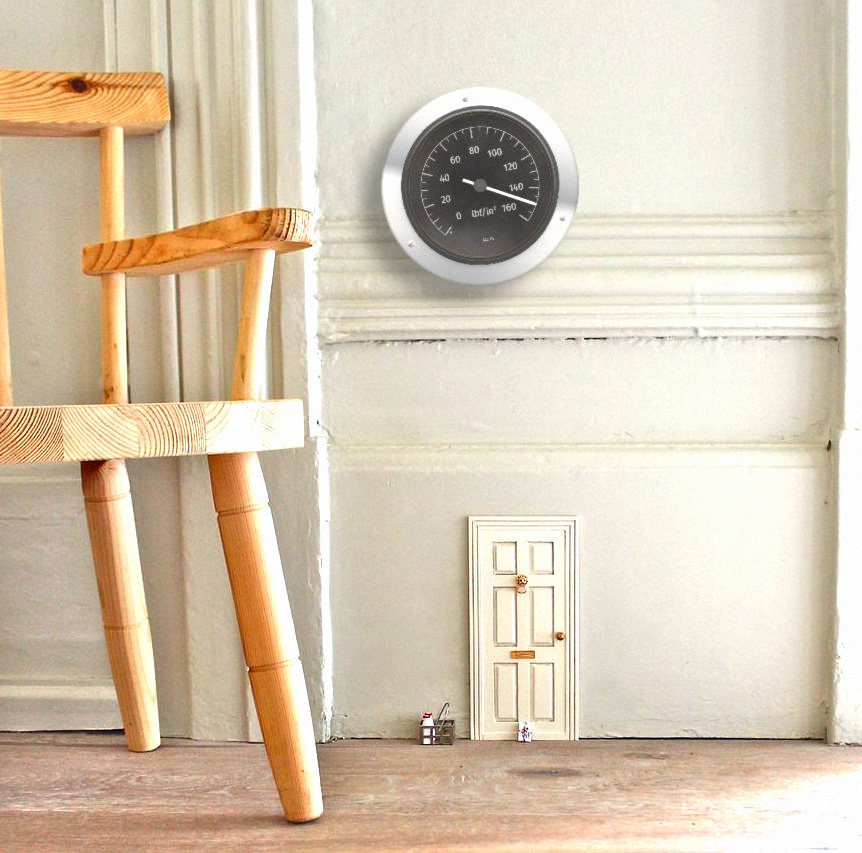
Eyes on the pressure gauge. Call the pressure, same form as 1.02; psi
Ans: 150; psi
